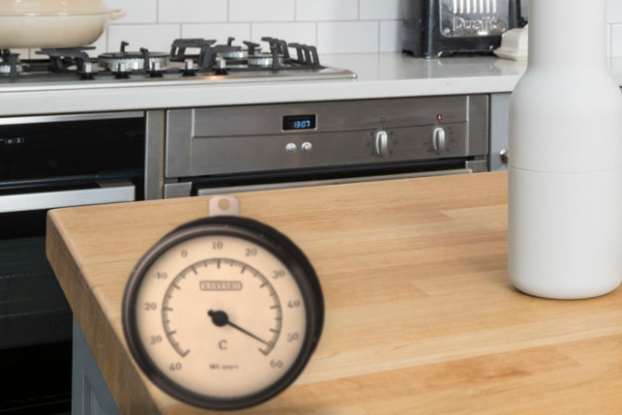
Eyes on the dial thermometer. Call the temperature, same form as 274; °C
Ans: 55; °C
